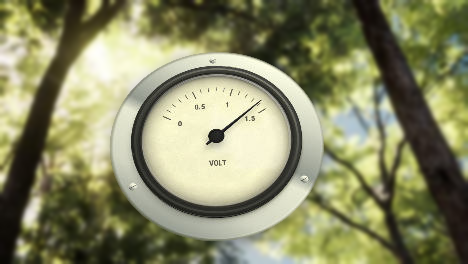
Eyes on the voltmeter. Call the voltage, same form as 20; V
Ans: 1.4; V
